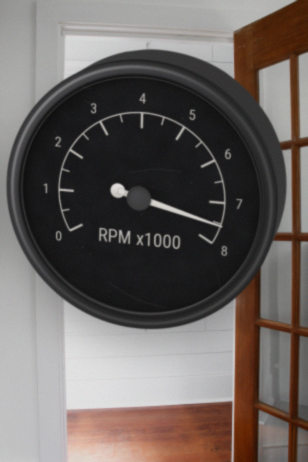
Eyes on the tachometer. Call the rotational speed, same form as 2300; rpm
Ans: 7500; rpm
